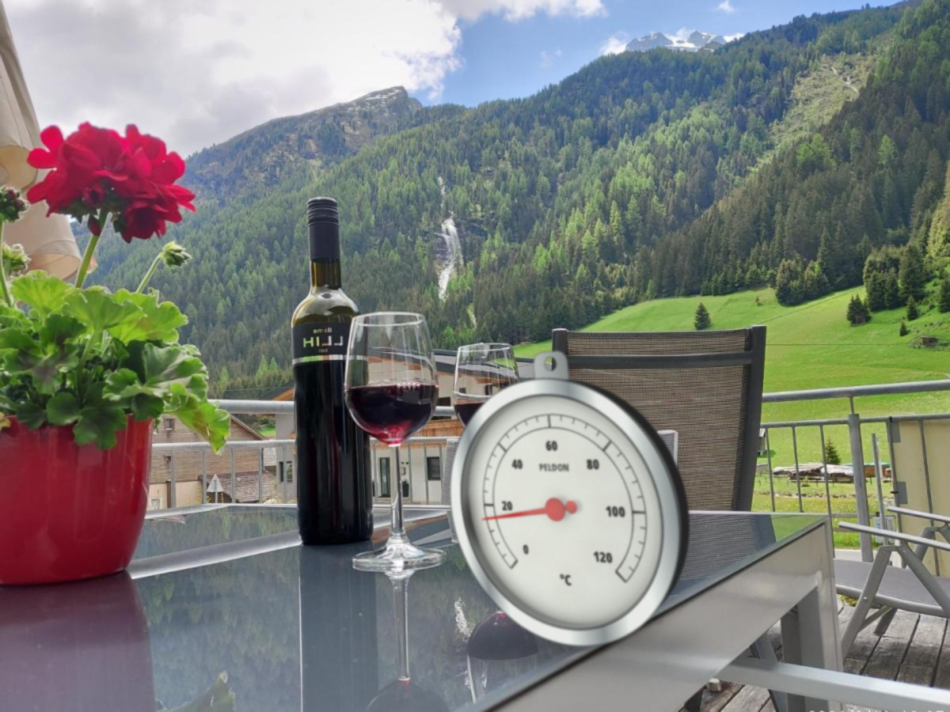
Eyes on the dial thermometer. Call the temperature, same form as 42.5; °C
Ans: 16; °C
